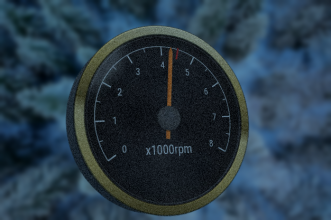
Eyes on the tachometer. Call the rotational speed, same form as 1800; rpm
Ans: 4250; rpm
